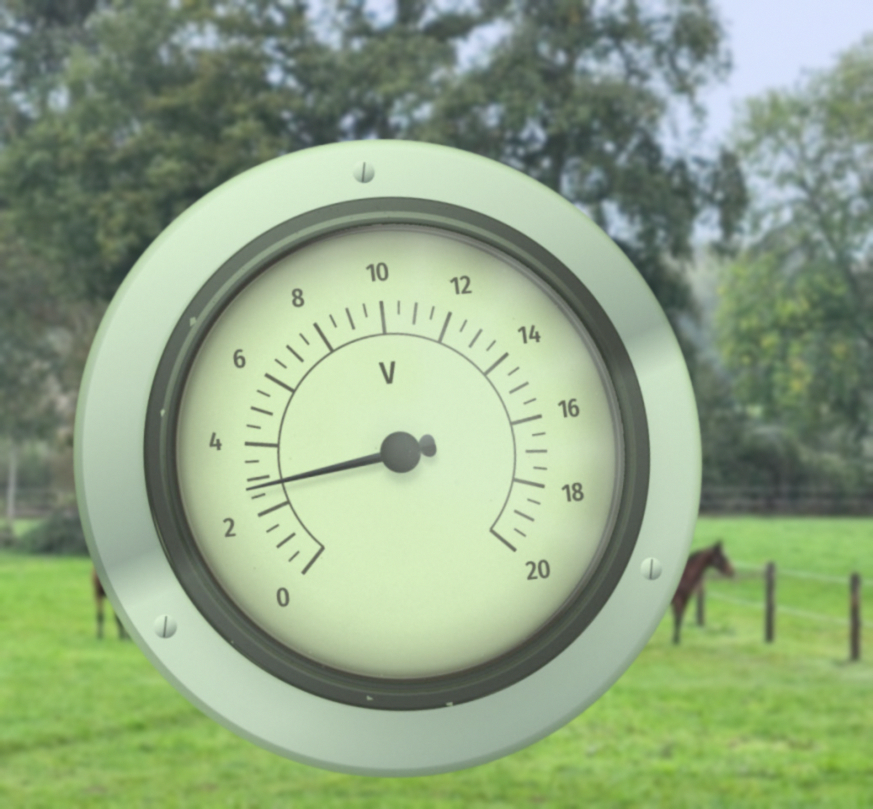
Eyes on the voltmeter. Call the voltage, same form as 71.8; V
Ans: 2.75; V
